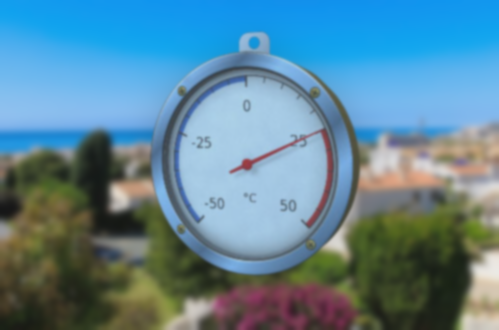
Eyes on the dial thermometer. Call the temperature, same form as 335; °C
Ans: 25; °C
